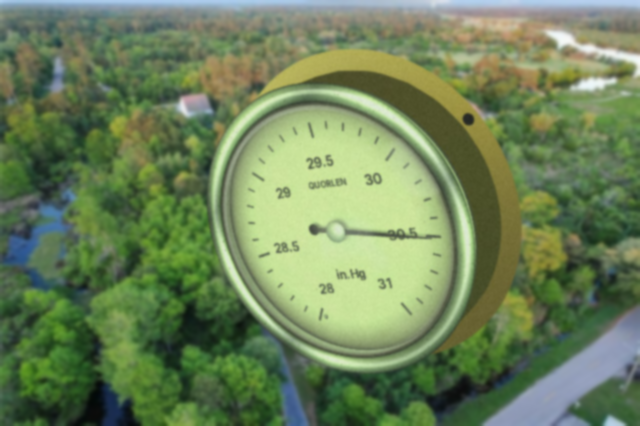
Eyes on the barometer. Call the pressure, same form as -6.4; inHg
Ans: 30.5; inHg
